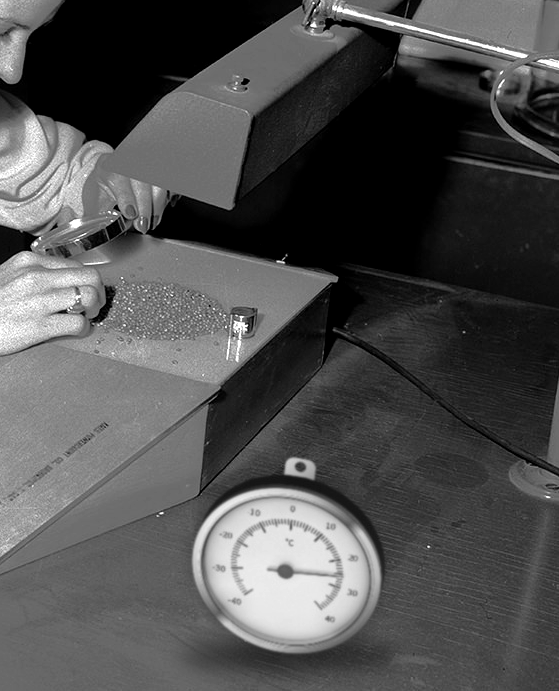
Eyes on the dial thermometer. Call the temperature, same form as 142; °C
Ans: 25; °C
